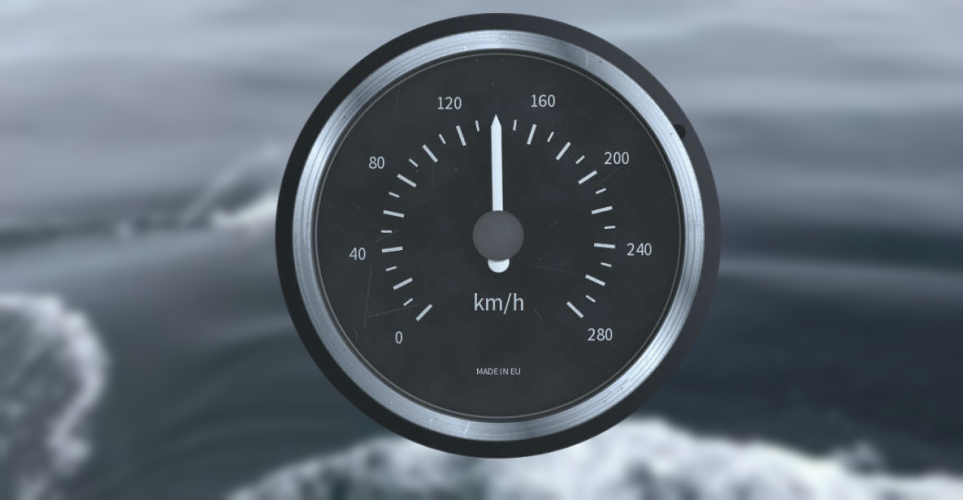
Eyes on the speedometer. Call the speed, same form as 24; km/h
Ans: 140; km/h
